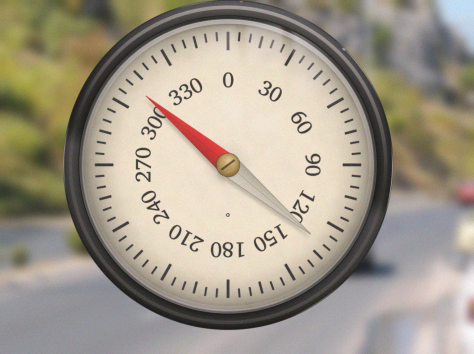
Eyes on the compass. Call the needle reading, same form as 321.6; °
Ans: 310; °
